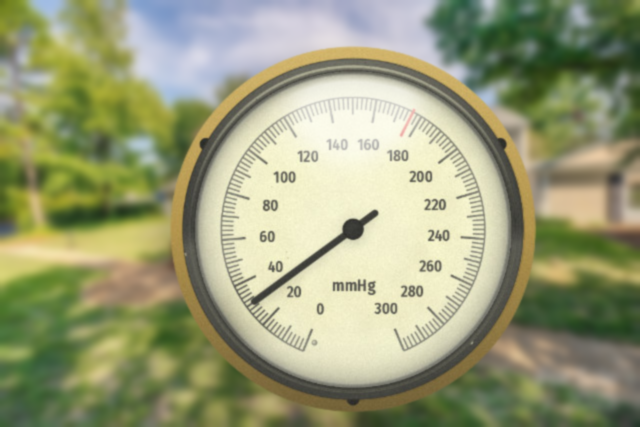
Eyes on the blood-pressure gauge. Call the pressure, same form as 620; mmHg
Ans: 30; mmHg
